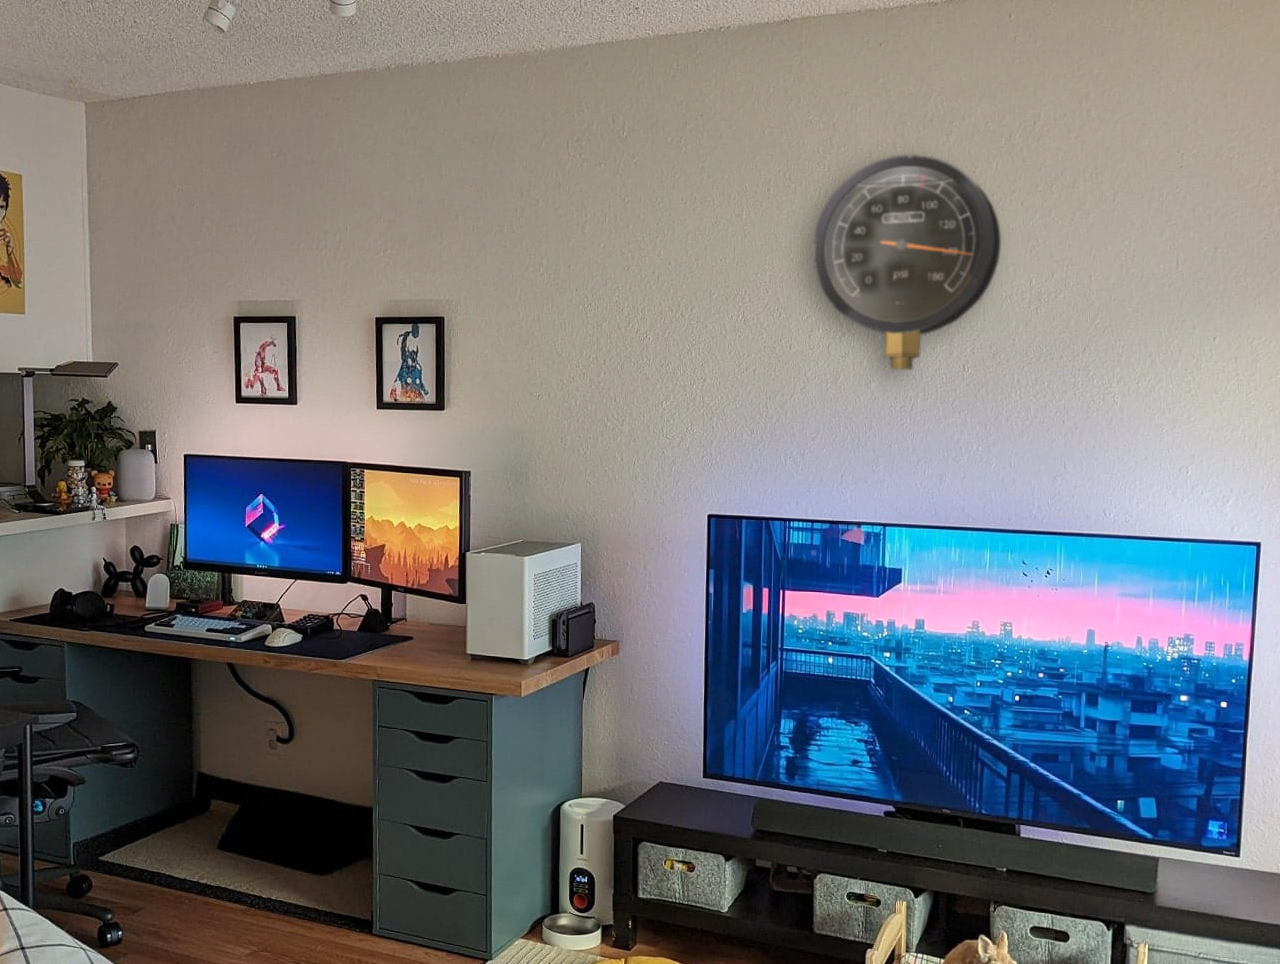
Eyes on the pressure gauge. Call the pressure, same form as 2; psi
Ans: 140; psi
